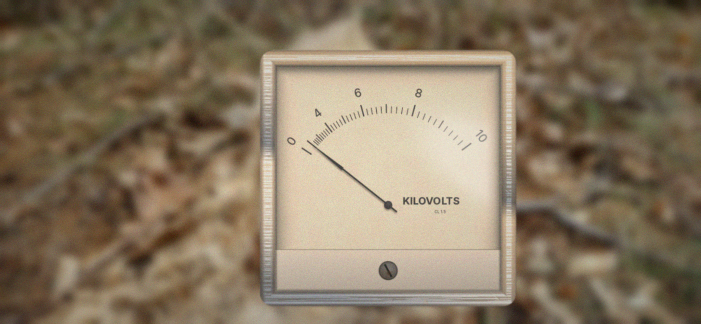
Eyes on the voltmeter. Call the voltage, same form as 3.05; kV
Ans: 2; kV
